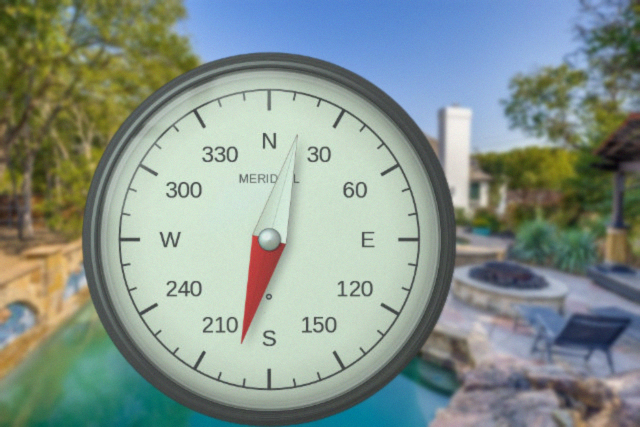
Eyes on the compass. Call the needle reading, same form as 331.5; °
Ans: 195; °
